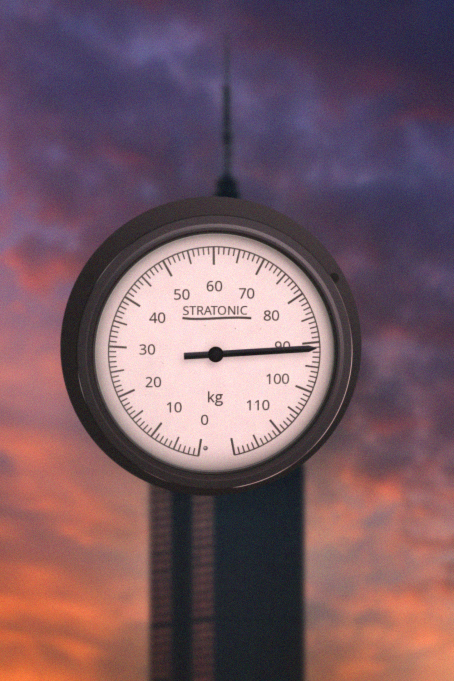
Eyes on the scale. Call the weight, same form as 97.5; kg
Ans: 91; kg
